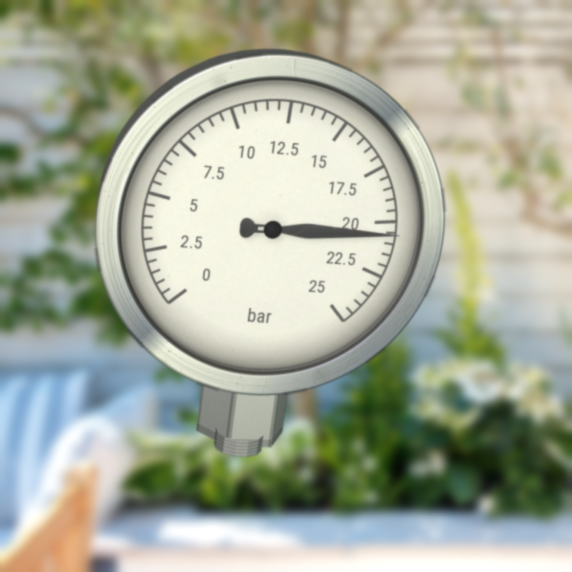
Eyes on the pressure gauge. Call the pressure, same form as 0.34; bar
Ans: 20.5; bar
